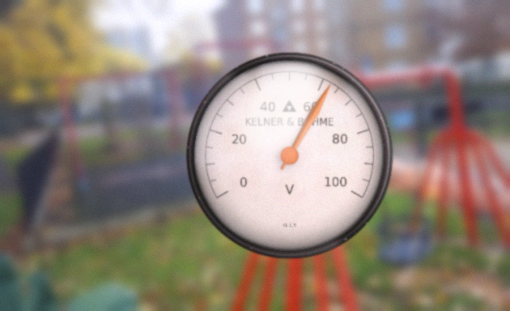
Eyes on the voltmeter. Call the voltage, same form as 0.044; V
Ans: 62.5; V
